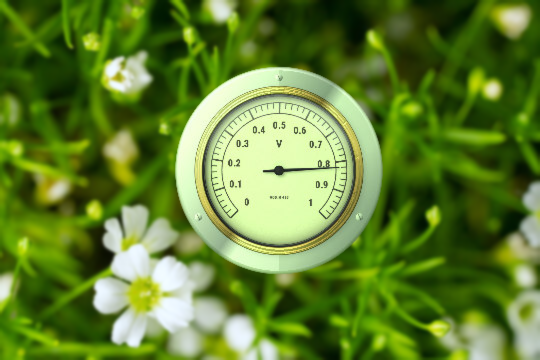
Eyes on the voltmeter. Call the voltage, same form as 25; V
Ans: 0.82; V
